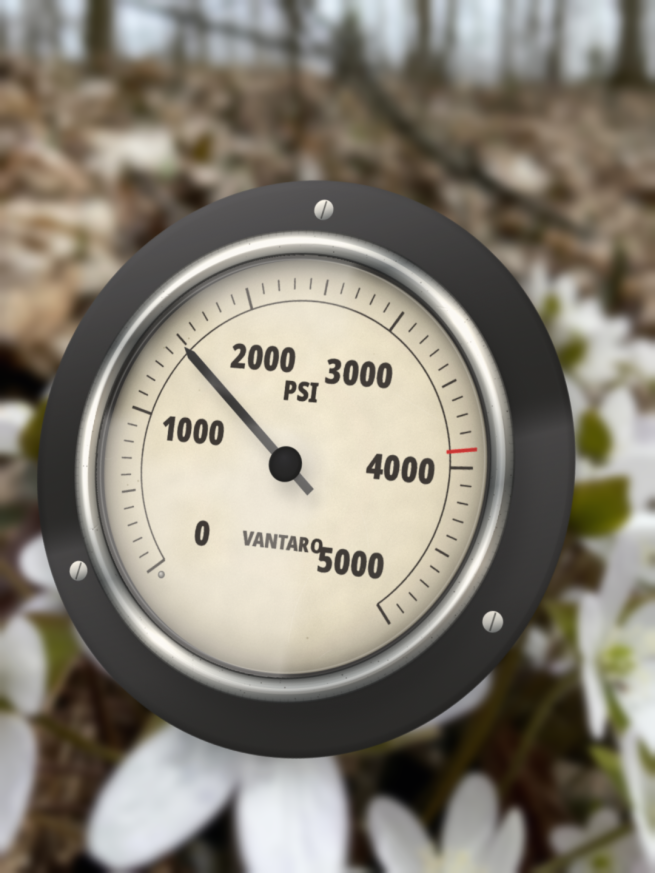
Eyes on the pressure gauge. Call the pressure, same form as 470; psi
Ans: 1500; psi
